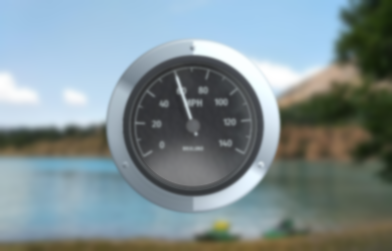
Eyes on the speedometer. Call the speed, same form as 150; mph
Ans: 60; mph
